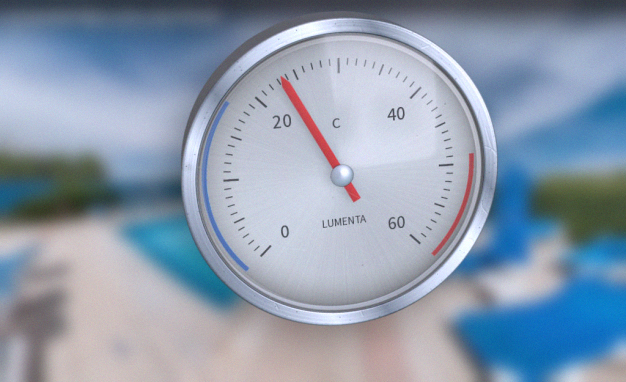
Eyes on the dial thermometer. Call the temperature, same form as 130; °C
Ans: 23.5; °C
